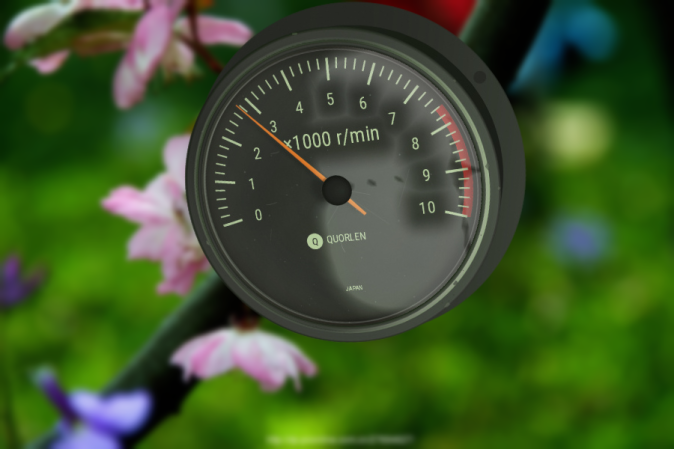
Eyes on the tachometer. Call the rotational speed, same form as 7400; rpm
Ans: 2800; rpm
